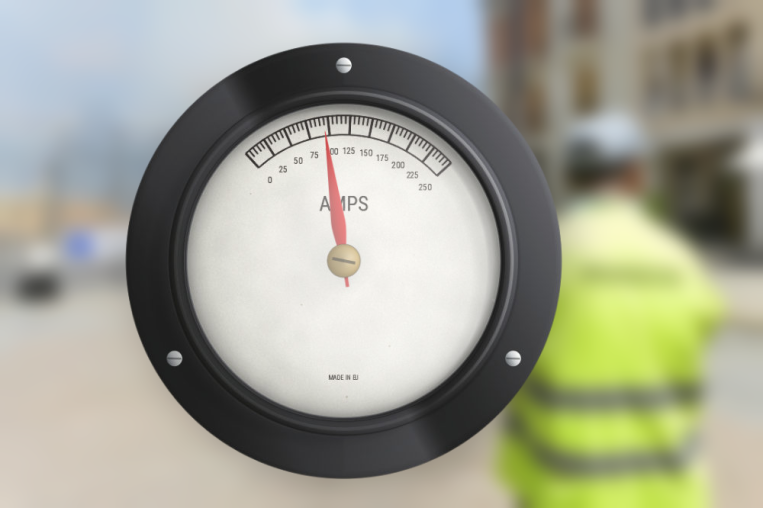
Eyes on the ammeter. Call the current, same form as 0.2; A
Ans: 95; A
